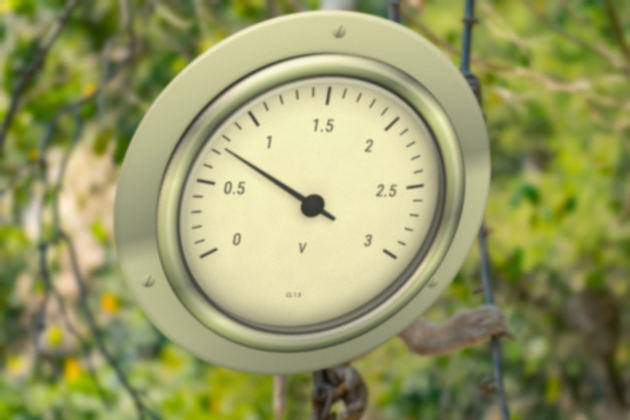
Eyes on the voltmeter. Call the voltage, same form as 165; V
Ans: 0.75; V
